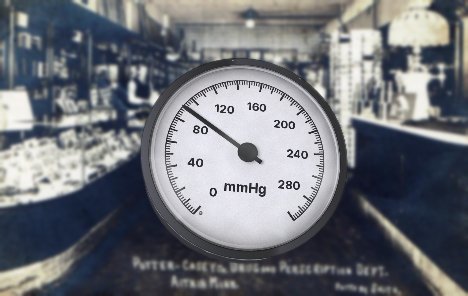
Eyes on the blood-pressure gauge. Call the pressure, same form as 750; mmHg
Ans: 90; mmHg
